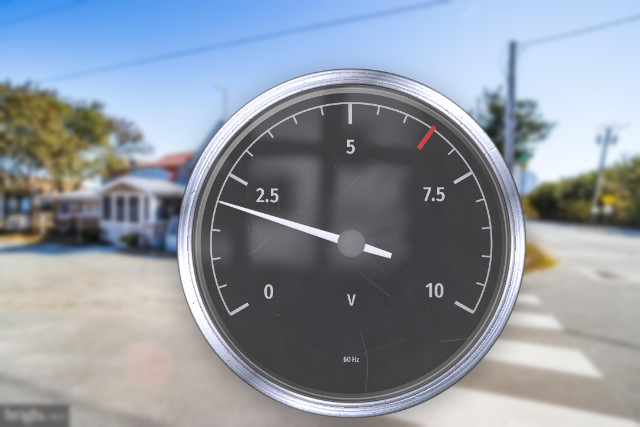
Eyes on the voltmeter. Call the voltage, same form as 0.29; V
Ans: 2; V
